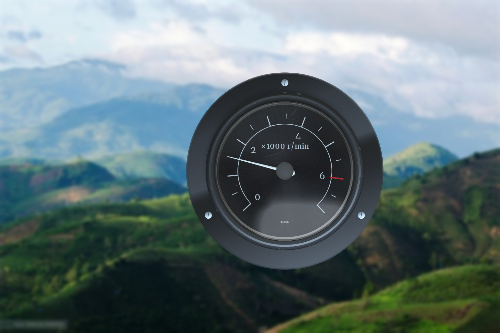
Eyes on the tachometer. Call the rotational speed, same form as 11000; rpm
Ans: 1500; rpm
